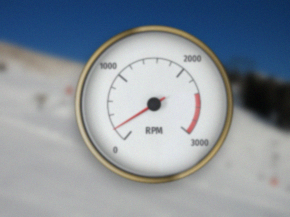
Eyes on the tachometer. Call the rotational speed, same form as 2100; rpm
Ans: 200; rpm
